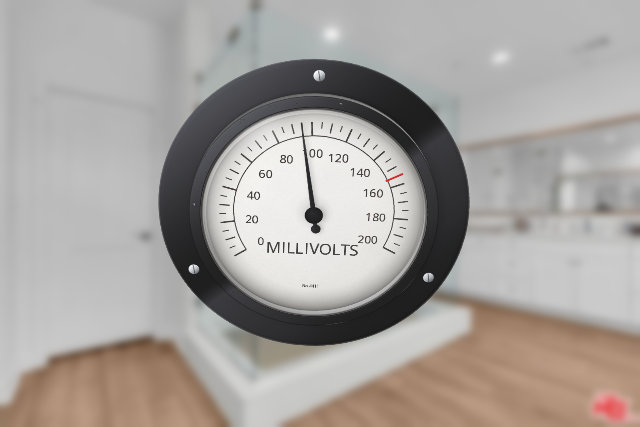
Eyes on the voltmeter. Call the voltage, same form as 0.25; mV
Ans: 95; mV
